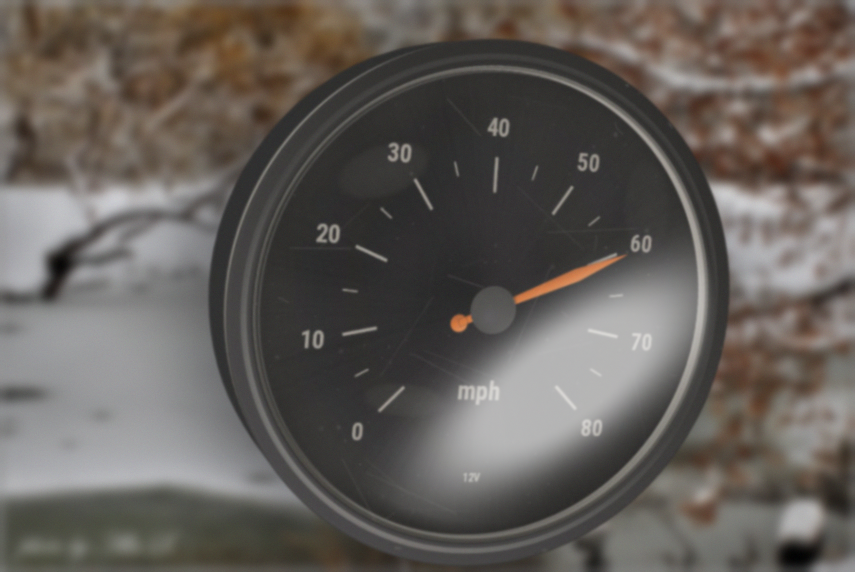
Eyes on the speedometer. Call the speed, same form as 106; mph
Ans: 60; mph
